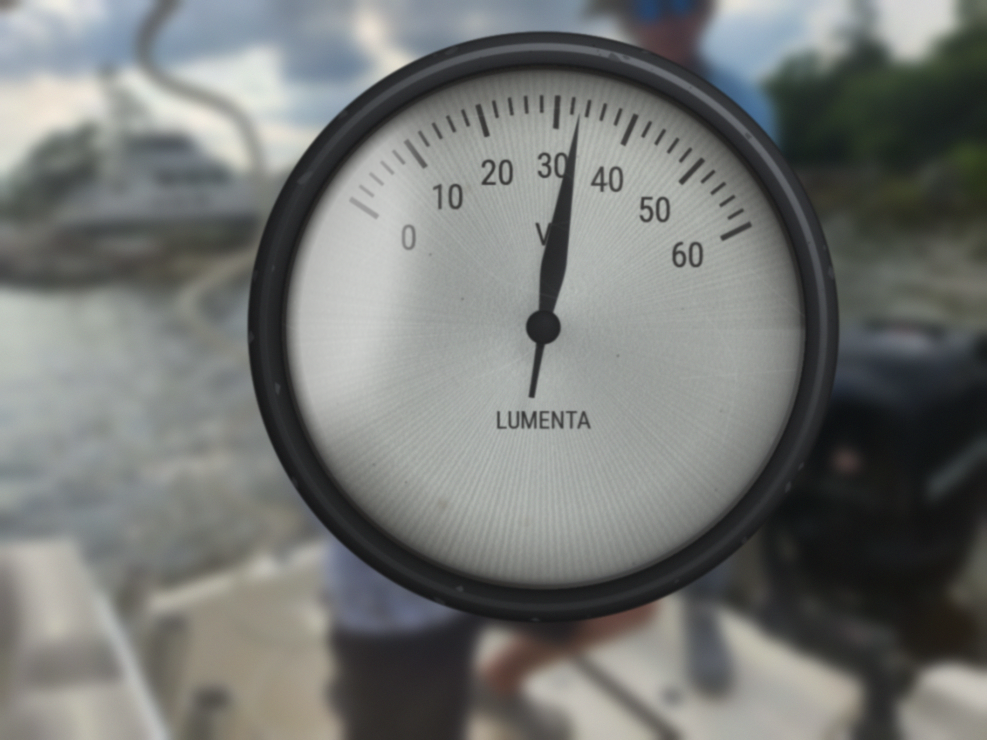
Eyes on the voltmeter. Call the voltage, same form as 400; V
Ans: 33; V
